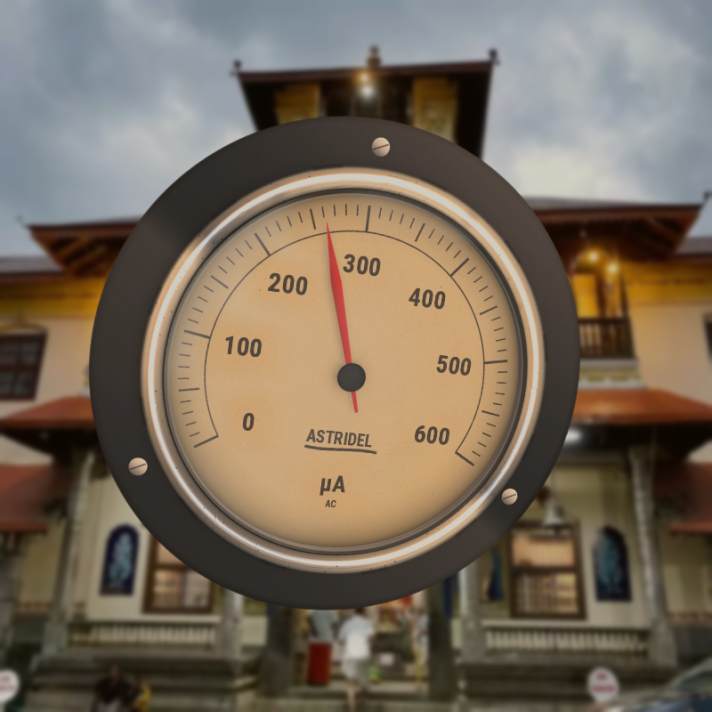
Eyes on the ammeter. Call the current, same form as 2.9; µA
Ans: 260; µA
